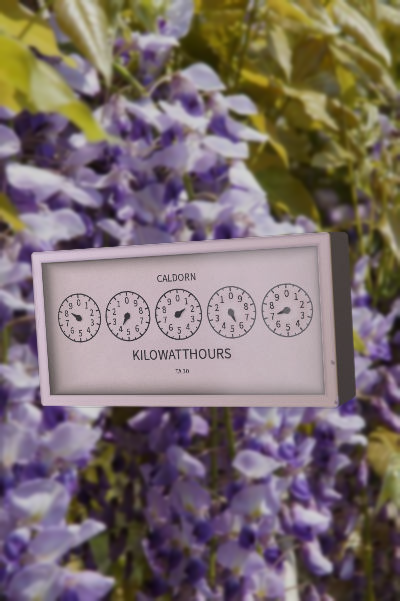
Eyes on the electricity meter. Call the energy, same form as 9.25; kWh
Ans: 84157; kWh
